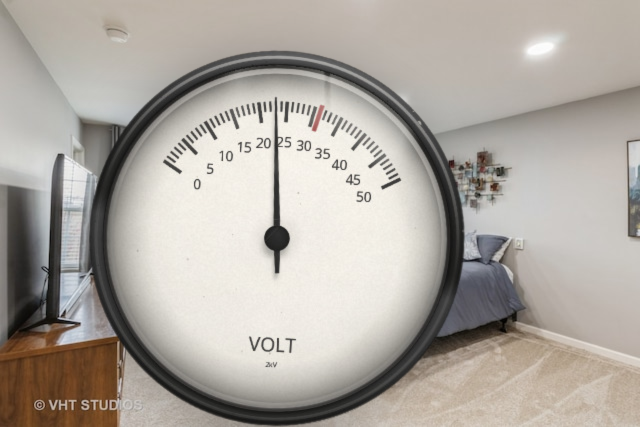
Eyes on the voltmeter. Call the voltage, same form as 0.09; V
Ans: 23; V
